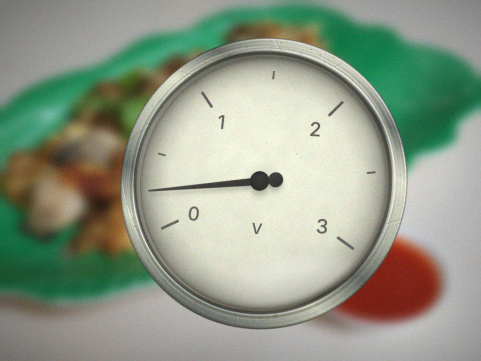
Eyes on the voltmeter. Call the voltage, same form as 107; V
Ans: 0.25; V
